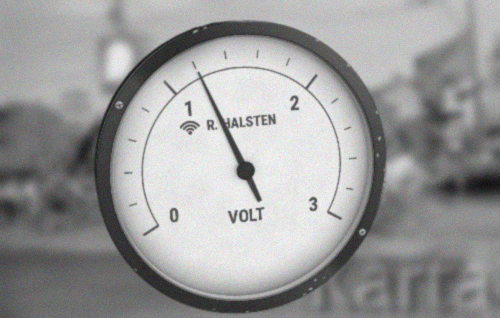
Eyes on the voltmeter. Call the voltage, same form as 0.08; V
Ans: 1.2; V
